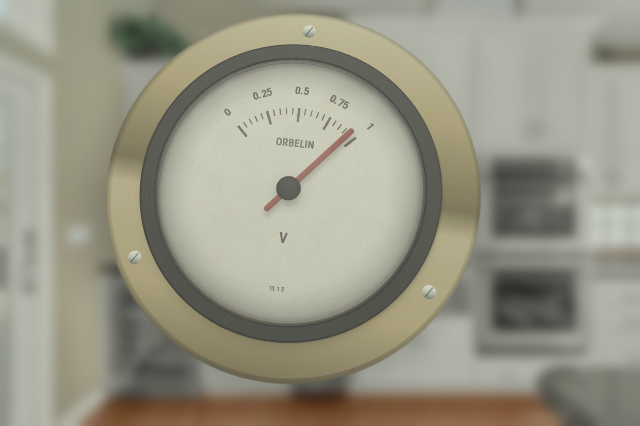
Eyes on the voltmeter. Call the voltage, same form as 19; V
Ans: 0.95; V
